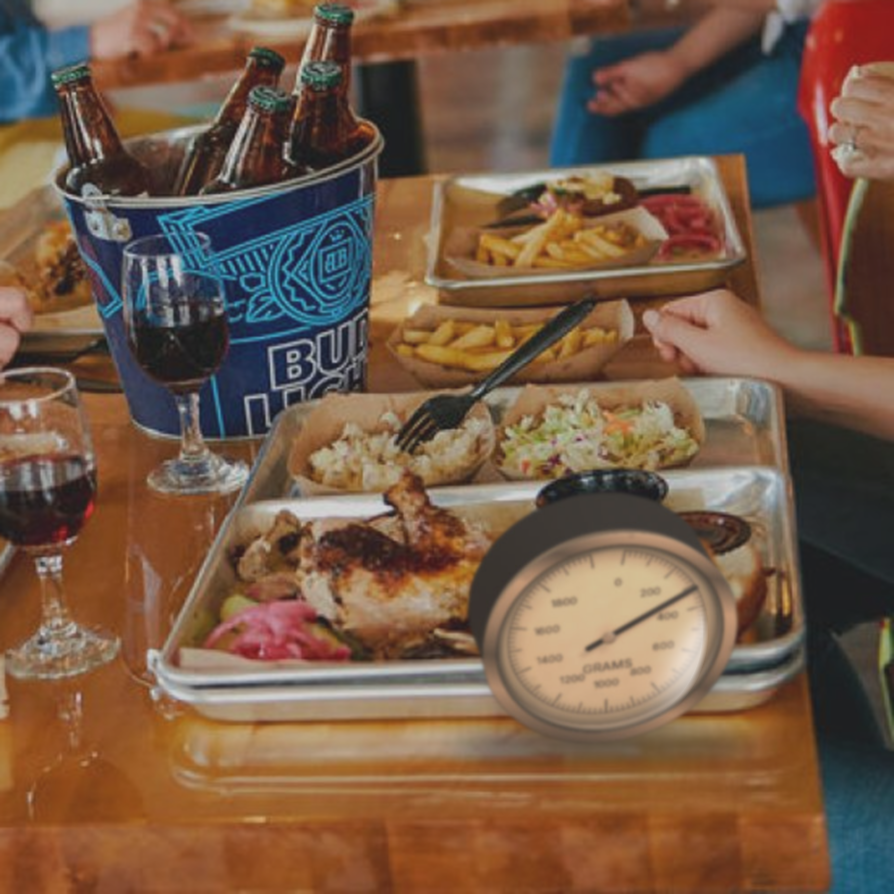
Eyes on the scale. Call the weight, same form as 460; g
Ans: 300; g
